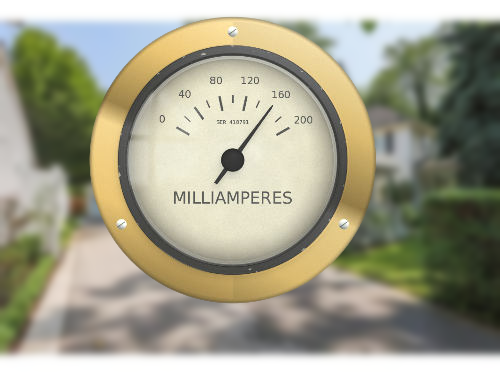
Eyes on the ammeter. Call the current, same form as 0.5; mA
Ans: 160; mA
